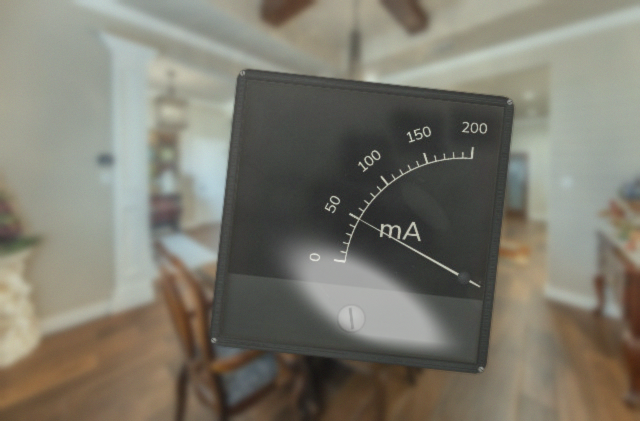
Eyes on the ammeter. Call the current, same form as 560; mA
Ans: 50; mA
